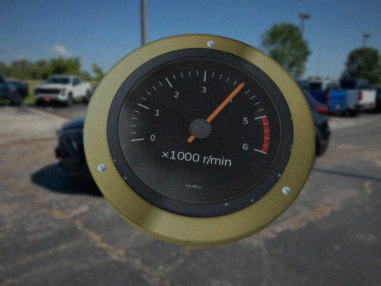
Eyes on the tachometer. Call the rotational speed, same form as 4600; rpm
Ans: 4000; rpm
